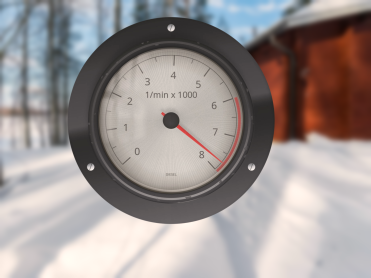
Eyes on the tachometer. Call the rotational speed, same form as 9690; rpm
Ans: 7750; rpm
